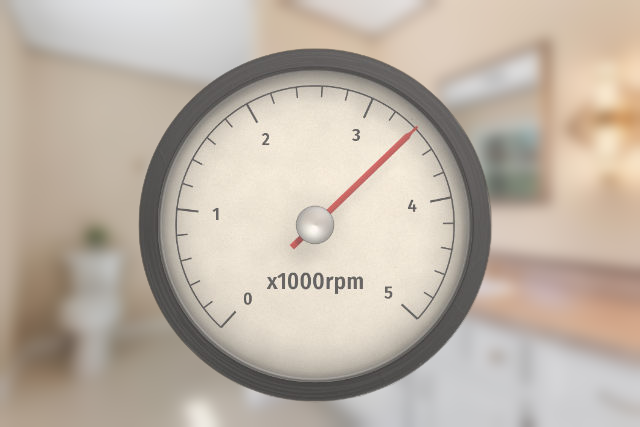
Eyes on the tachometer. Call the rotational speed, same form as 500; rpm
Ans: 3400; rpm
